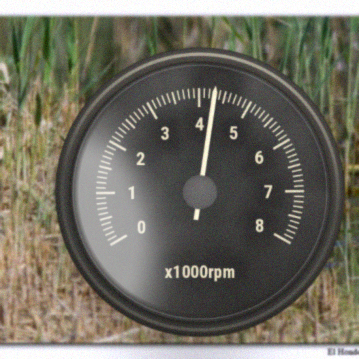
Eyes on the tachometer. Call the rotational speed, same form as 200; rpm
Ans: 4300; rpm
